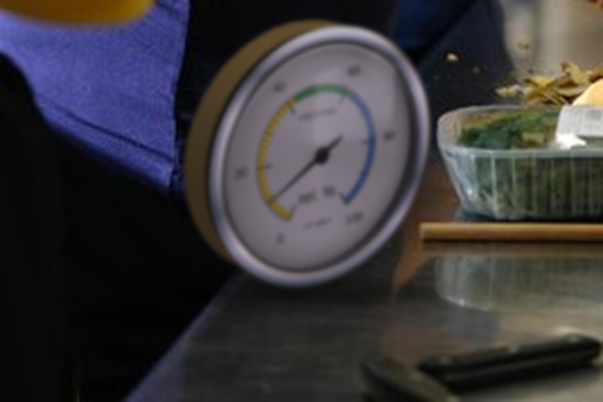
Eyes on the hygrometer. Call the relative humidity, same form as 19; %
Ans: 10; %
